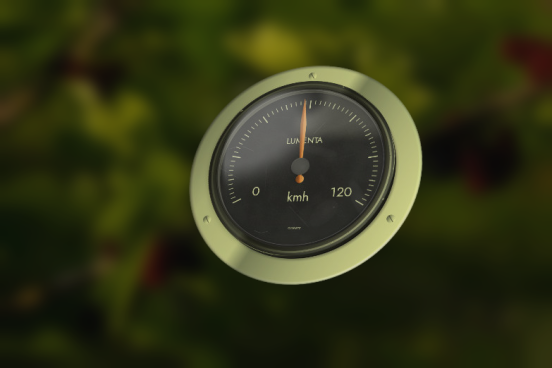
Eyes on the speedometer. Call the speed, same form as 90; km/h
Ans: 58; km/h
